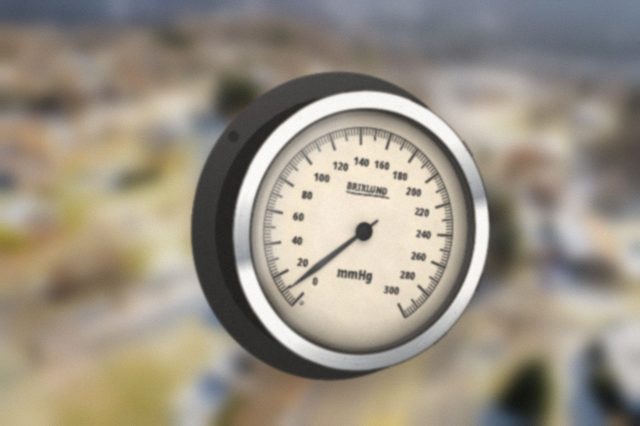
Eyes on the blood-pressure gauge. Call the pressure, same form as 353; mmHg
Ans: 10; mmHg
